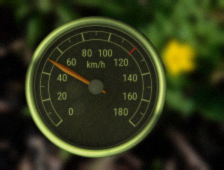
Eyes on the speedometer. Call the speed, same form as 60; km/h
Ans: 50; km/h
